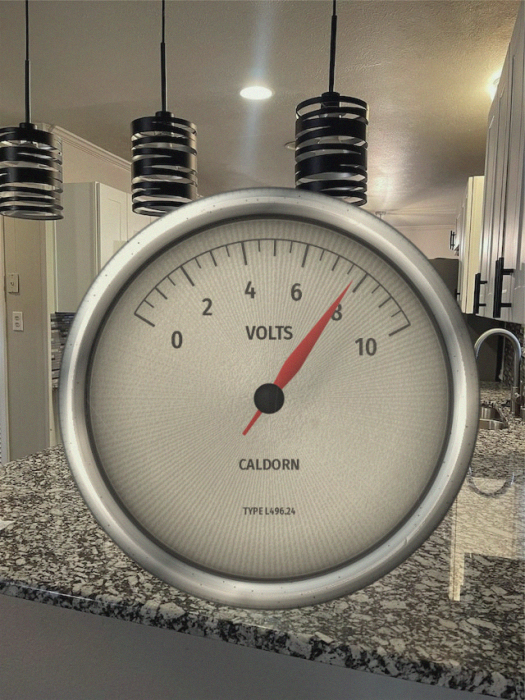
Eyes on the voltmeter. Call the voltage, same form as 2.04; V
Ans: 7.75; V
